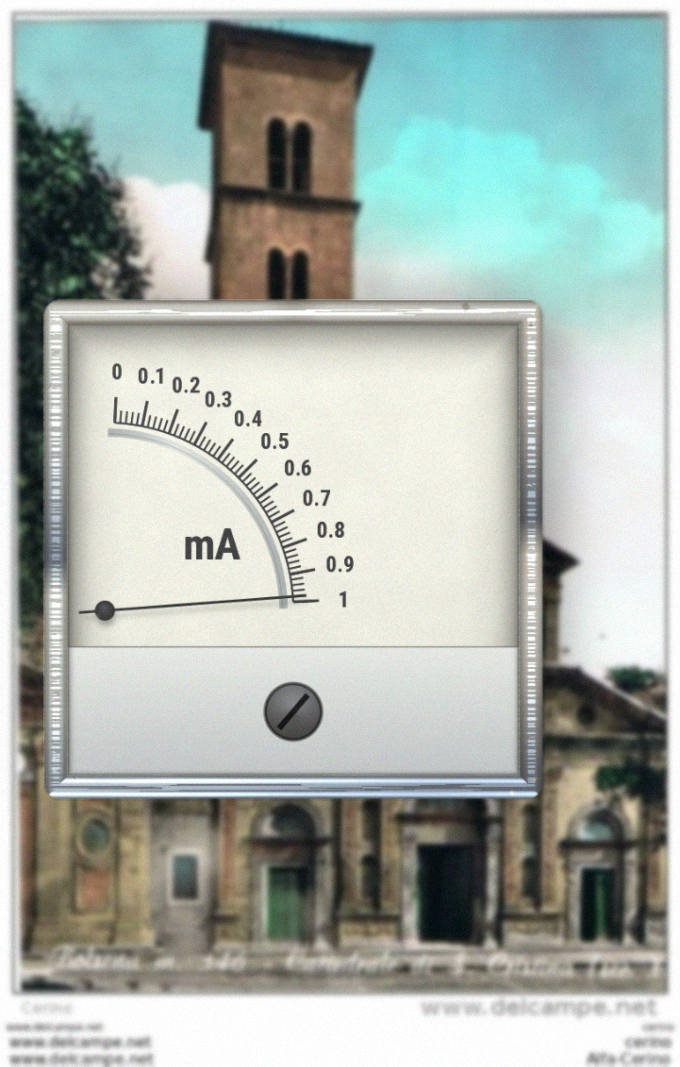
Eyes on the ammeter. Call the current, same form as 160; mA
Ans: 0.98; mA
